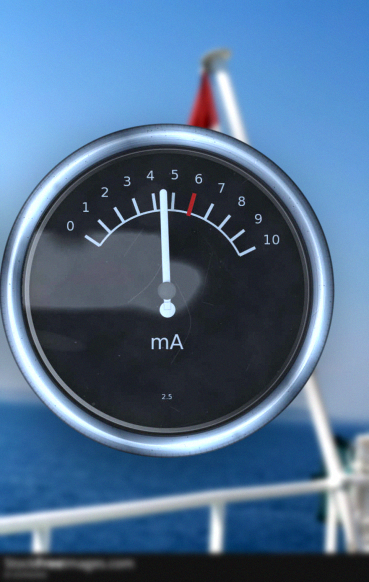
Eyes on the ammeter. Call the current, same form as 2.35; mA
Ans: 4.5; mA
